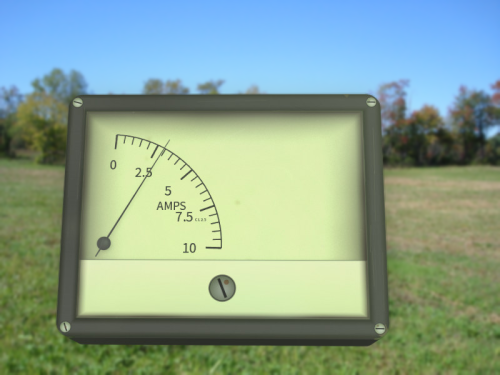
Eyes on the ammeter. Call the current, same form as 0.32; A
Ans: 3; A
